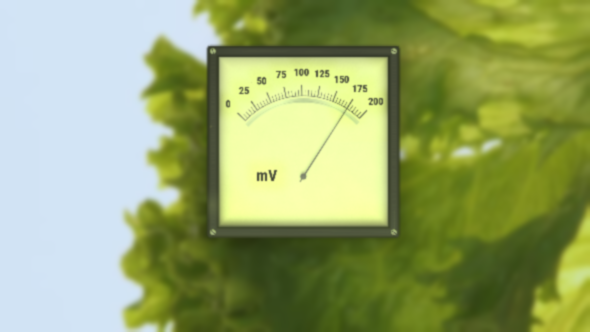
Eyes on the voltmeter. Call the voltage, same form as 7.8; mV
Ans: 175; mV
